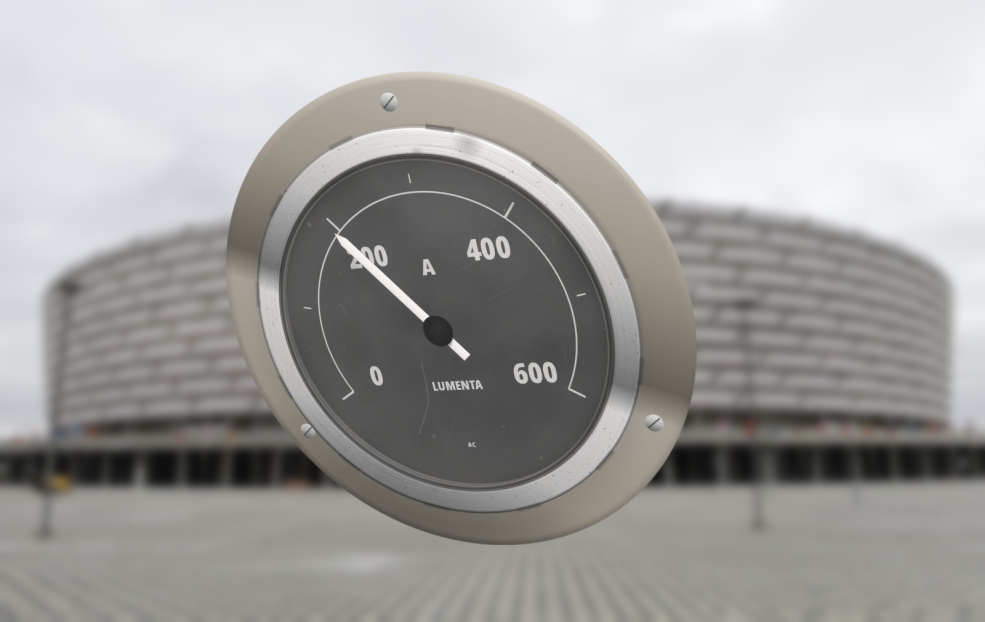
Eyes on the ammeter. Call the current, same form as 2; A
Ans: 200; A
